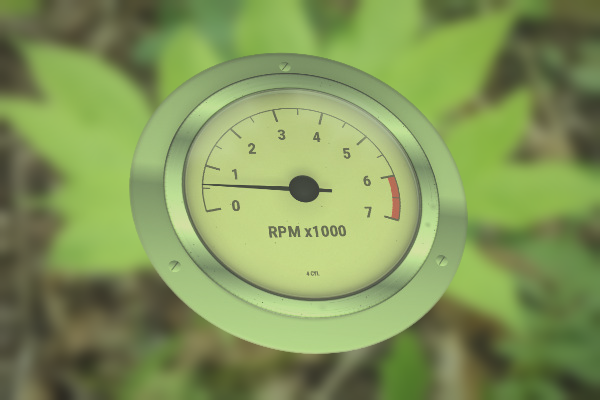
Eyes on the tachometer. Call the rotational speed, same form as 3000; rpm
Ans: 500; rpm
